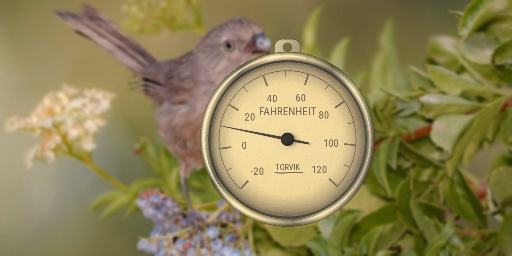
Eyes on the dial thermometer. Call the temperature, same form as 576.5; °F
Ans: 10; °F
